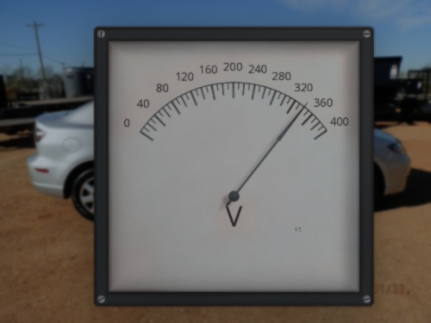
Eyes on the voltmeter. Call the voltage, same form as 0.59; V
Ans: 340; V
